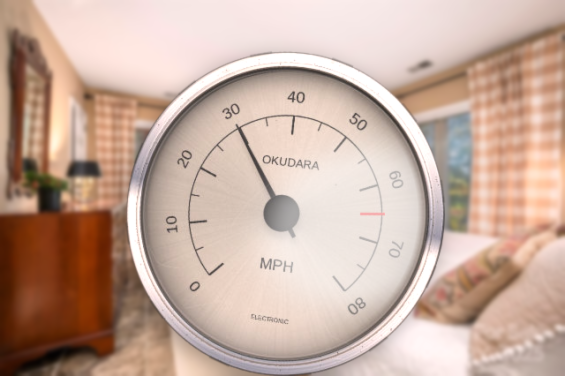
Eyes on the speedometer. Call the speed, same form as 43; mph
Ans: 30; mph
